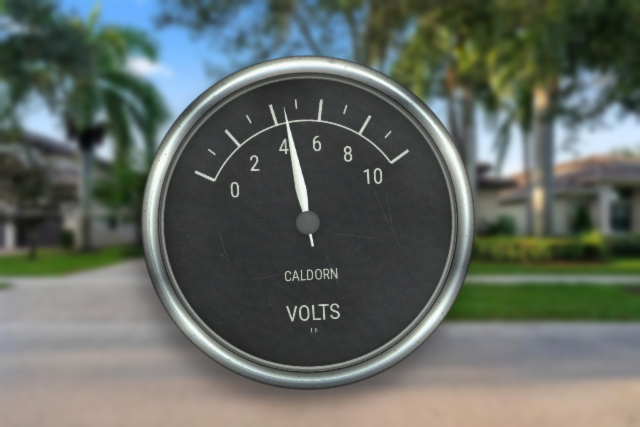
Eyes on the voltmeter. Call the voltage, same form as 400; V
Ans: 4.5; V
